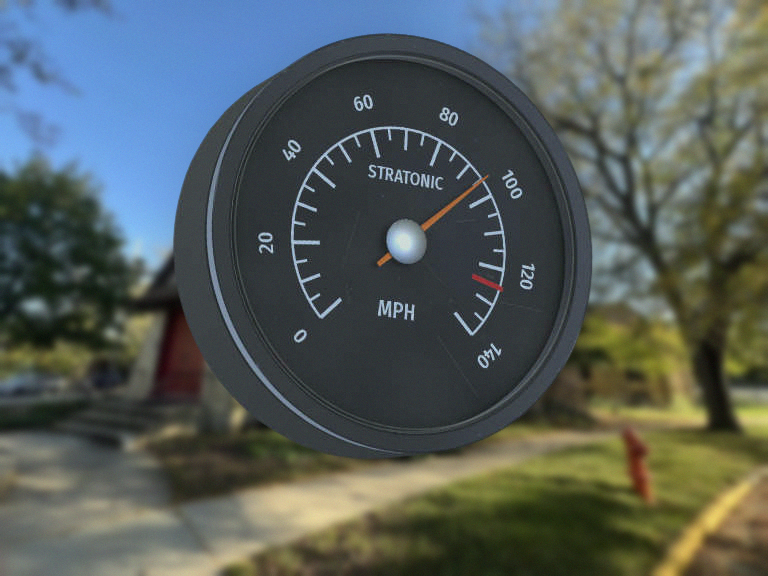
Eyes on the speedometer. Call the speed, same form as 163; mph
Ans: 95; mph
